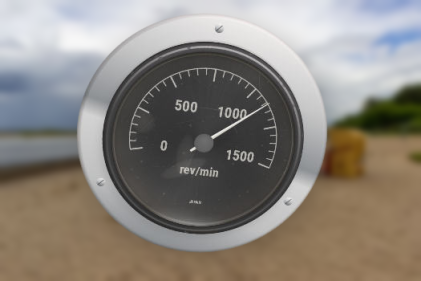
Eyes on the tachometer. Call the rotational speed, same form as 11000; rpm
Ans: 1100; rpm
